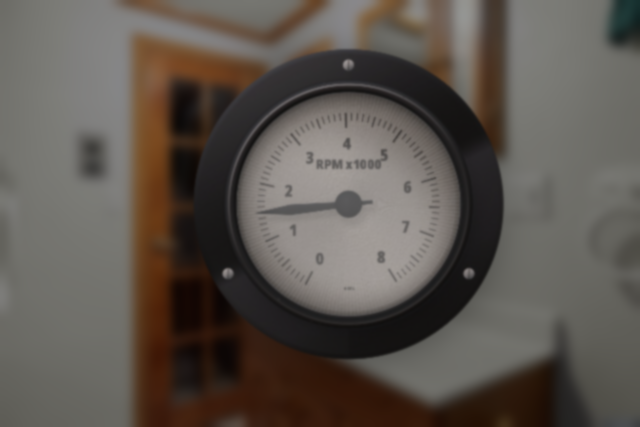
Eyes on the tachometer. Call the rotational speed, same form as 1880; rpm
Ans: 1500; rpm
